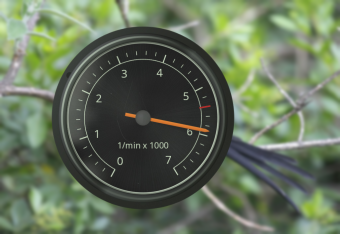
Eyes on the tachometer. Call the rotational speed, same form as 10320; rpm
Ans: 5900; rpm
